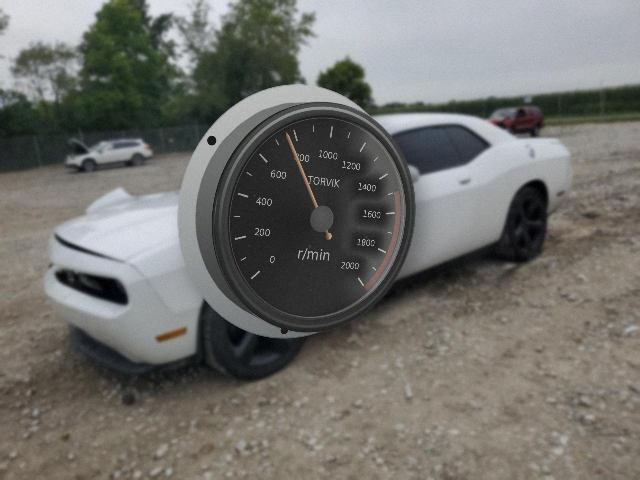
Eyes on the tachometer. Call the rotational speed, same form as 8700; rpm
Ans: 750; rpm
